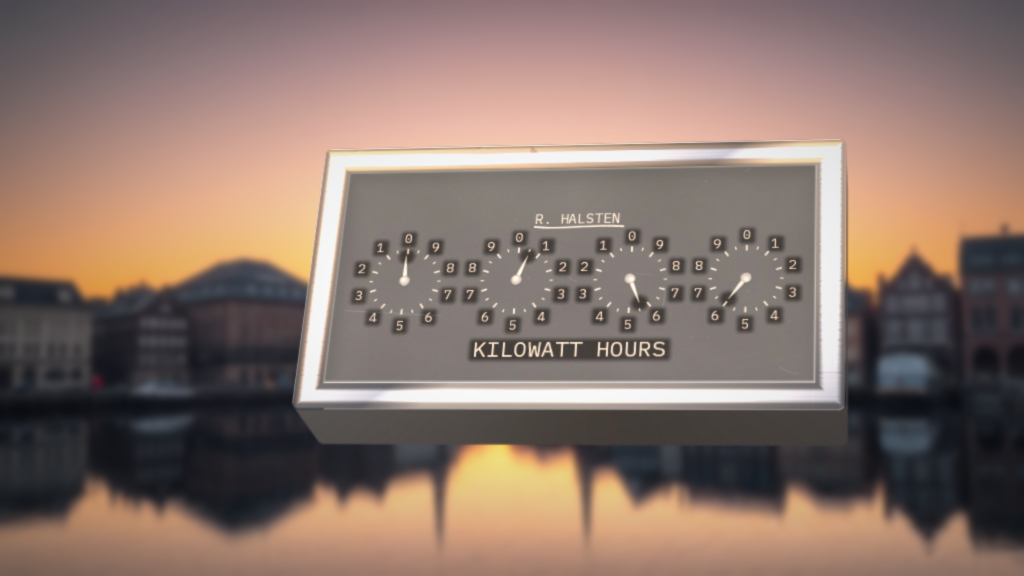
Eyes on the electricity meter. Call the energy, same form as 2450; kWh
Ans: 56; kWh
